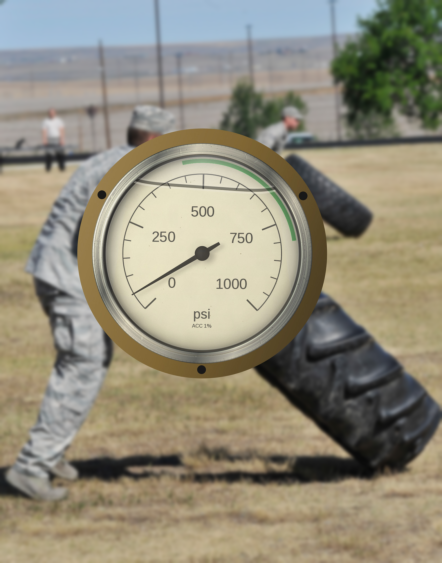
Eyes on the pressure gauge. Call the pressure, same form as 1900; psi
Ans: 50; psi
